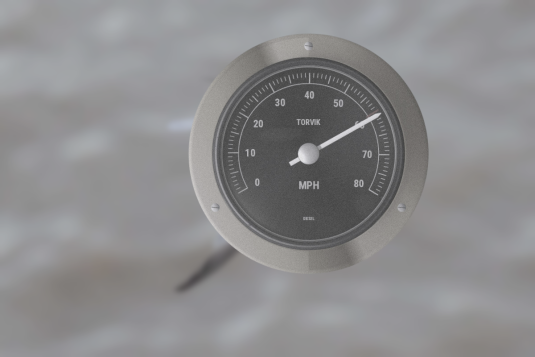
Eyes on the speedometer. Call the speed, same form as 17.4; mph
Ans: 60; mph
